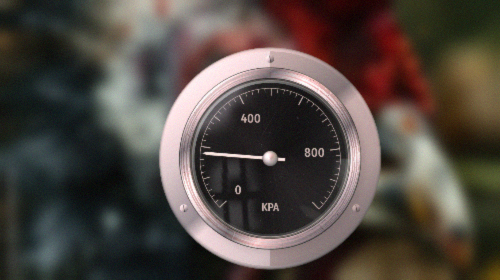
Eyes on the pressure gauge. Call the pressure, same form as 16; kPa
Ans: 180; kPa
